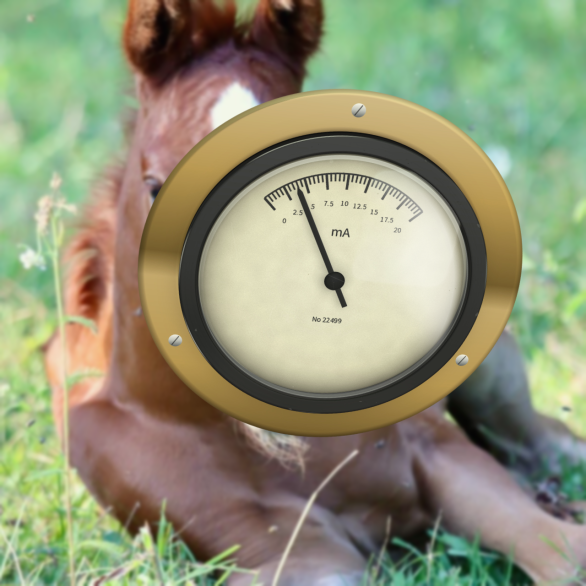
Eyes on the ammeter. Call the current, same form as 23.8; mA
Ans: 4; mA
